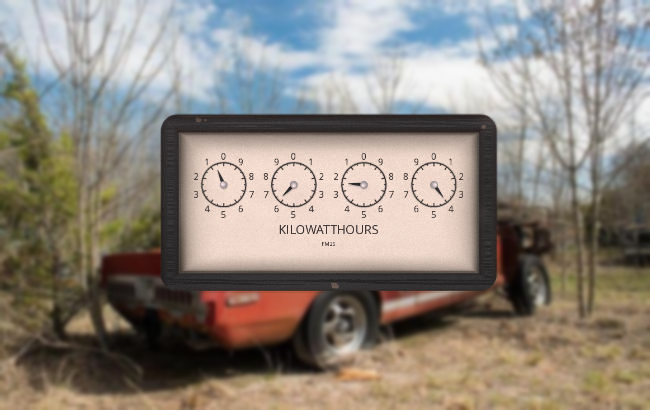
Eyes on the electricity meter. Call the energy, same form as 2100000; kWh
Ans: 624; kWh
